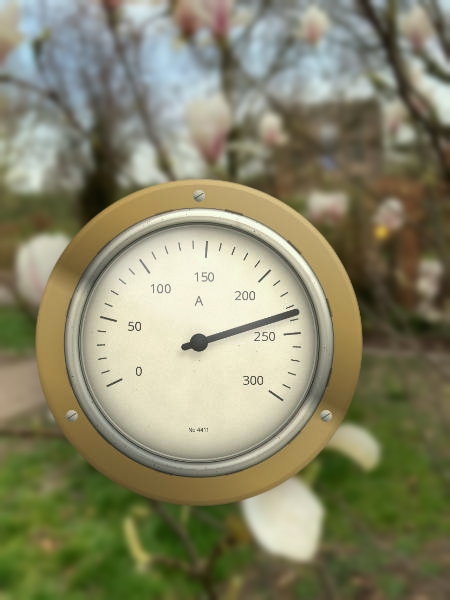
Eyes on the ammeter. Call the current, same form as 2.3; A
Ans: 235; A
